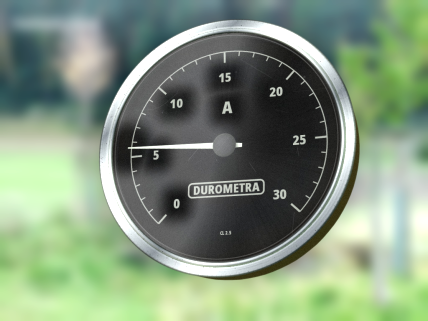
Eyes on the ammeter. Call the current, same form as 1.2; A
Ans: 5.5; A
